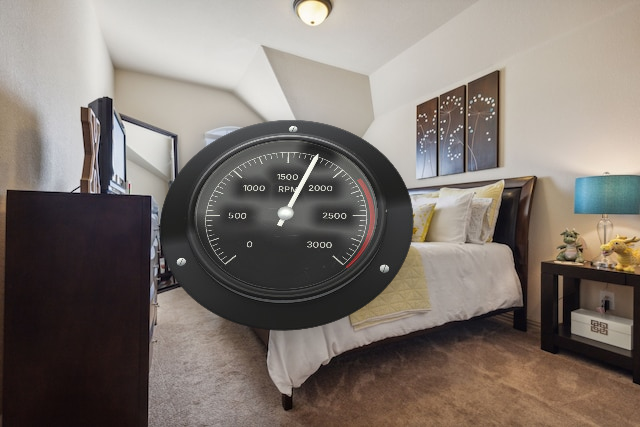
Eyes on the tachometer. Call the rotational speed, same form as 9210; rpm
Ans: 1750; rpm
